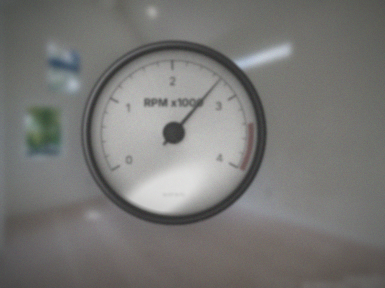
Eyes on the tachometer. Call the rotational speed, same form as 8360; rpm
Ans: 2700; rpm
